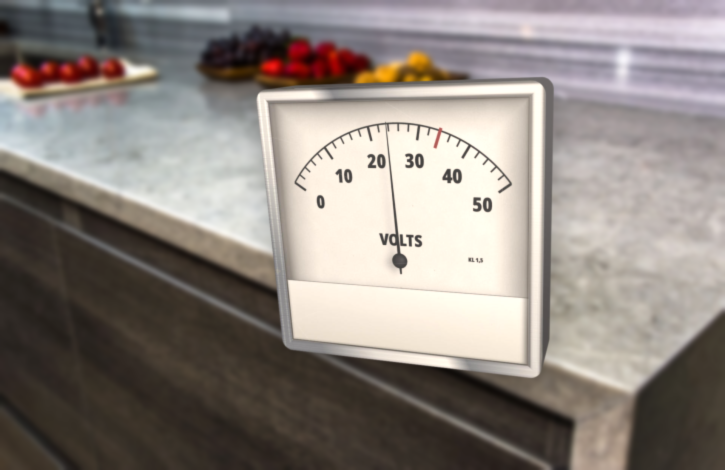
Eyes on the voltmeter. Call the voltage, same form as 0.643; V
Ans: 24; V
